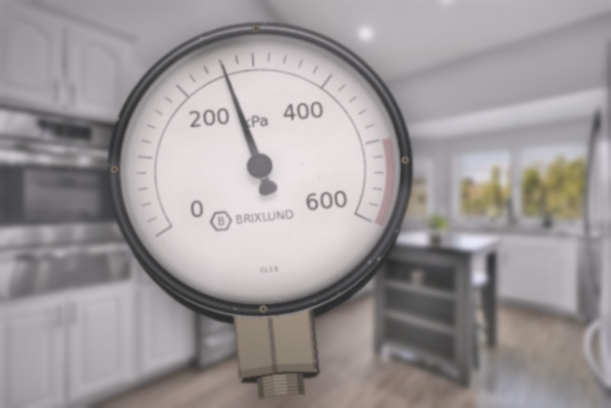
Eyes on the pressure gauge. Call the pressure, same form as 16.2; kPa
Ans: 260; kPa
